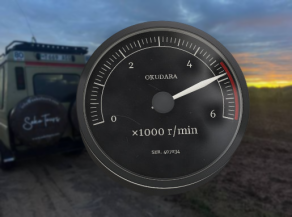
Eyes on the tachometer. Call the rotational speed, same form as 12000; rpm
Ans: 4900; rpm
